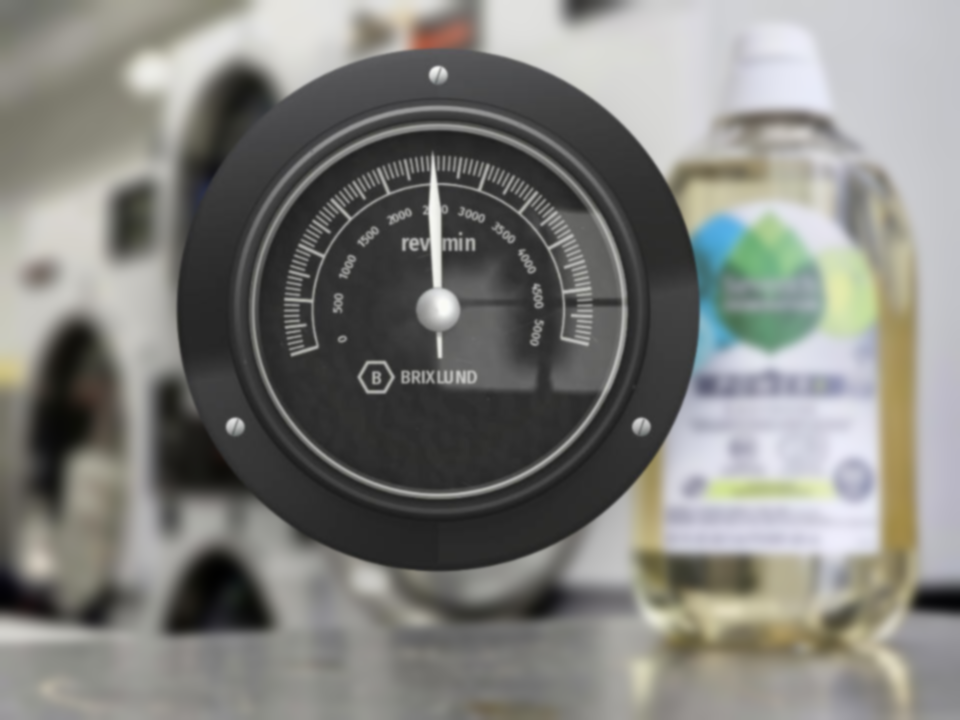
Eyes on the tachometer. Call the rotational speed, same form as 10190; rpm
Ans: 2500; rpm
